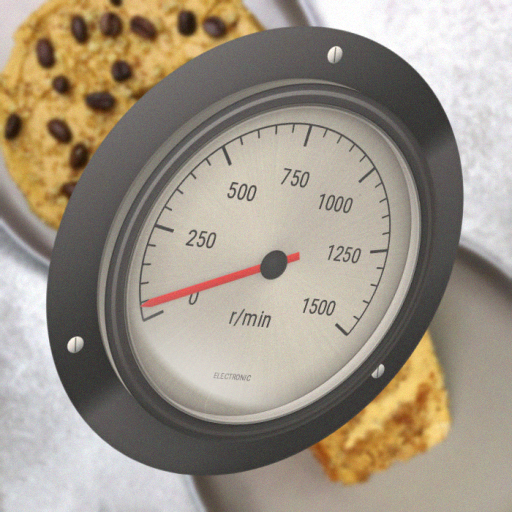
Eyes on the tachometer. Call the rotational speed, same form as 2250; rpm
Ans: 50; rpm
